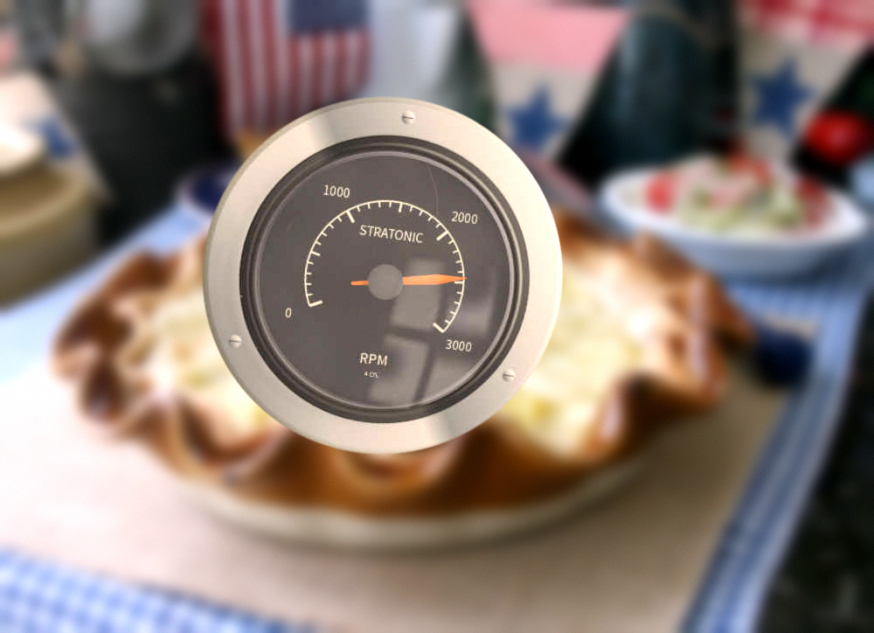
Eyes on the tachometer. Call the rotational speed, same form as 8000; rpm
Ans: 2450; rpm
